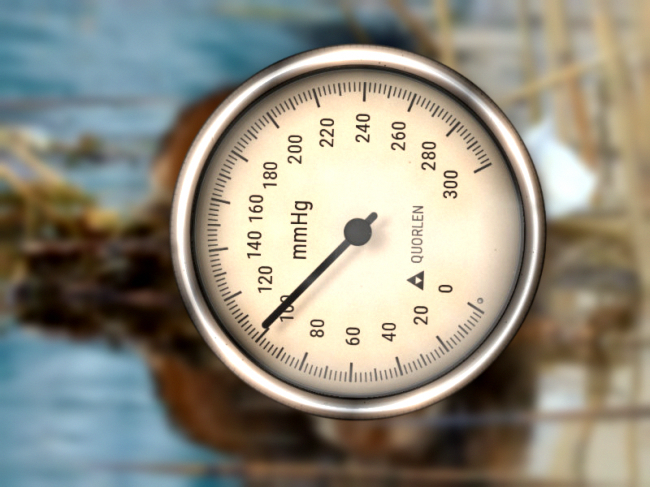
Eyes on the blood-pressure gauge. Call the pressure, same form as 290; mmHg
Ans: 102; mmHg
